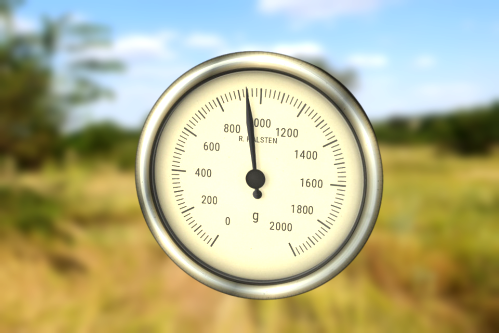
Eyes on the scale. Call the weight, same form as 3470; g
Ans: 940; g
